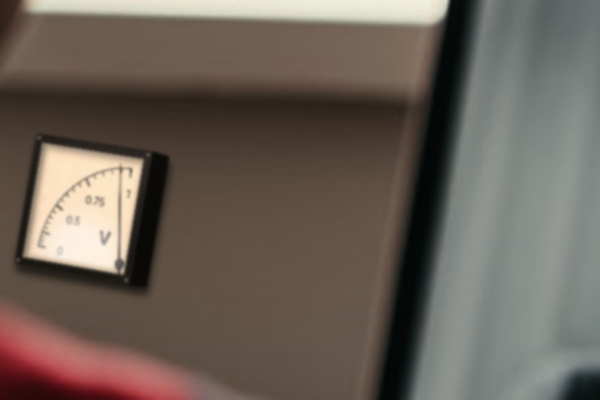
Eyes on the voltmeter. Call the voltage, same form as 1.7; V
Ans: 0.95; V
